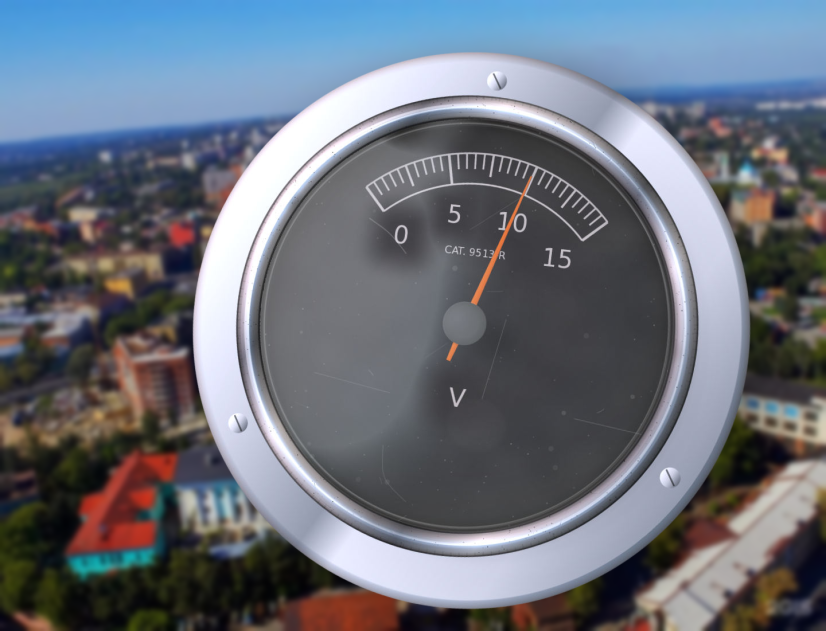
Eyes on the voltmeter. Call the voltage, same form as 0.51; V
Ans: 10; V
